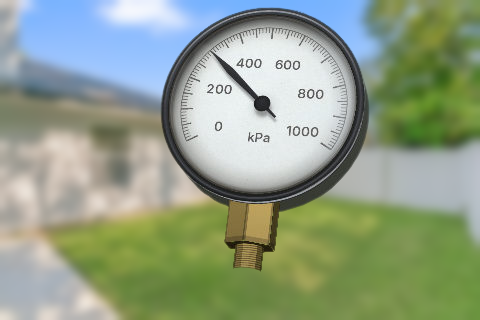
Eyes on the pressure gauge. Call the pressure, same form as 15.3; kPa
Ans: 300; kPa
